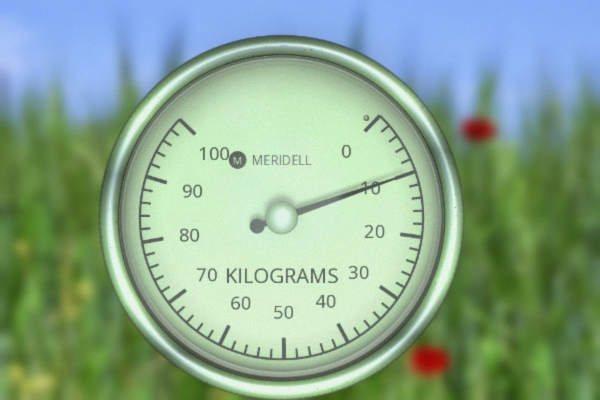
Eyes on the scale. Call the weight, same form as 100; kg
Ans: 10; kg
